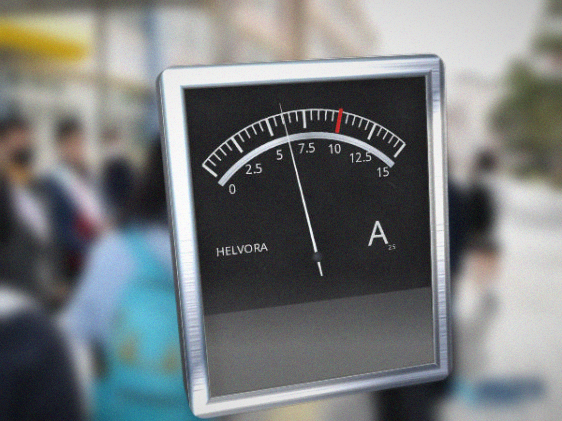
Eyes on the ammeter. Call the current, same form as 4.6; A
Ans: 6; A
